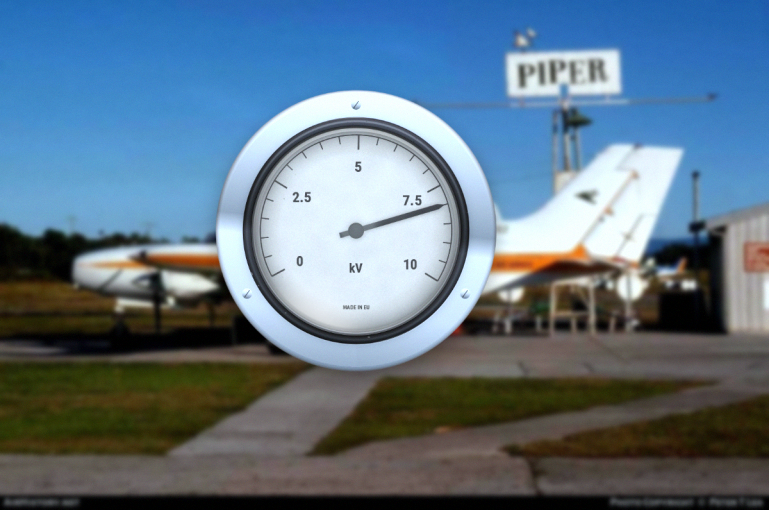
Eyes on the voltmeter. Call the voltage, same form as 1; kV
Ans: 8; kV
